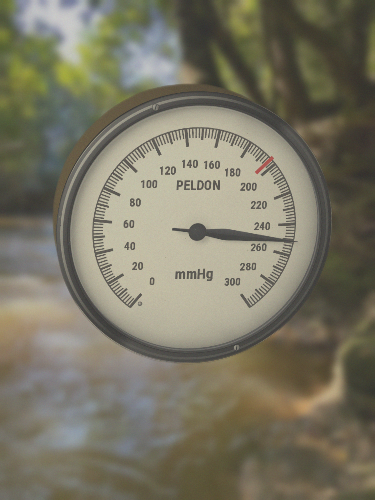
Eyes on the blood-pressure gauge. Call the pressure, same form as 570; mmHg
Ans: 250; mmHg
